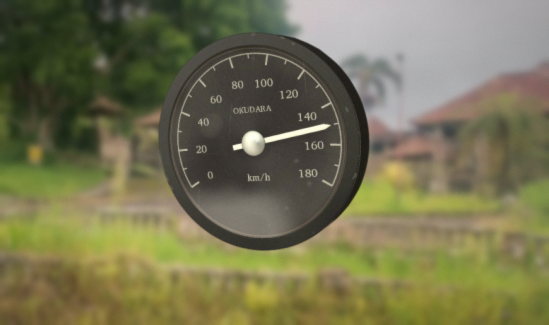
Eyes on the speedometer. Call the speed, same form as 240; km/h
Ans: 150; km/h
